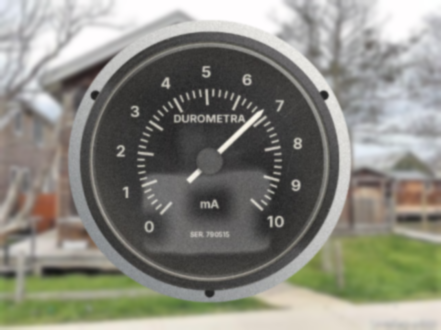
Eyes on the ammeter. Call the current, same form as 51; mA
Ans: 6.8; mA
